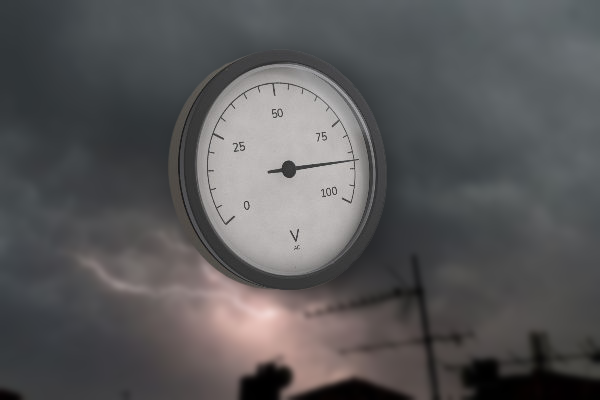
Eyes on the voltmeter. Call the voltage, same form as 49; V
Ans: 87.5; V
